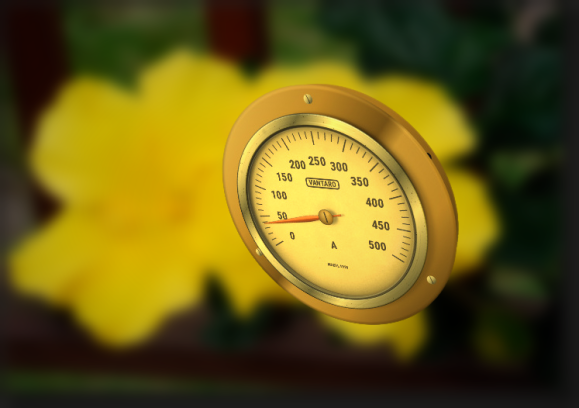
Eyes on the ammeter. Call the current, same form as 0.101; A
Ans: 40; A
